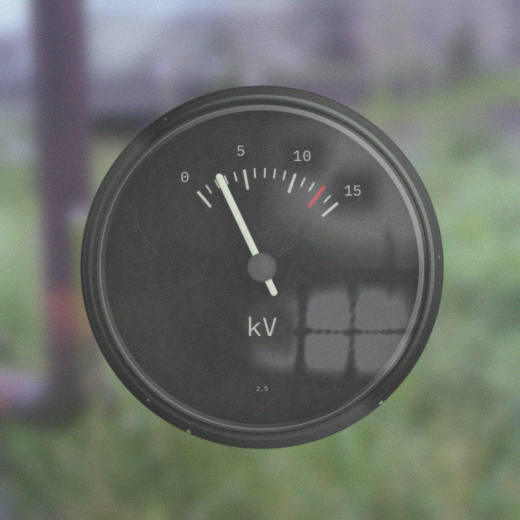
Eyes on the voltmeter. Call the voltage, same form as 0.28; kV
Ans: 2.5; kV
